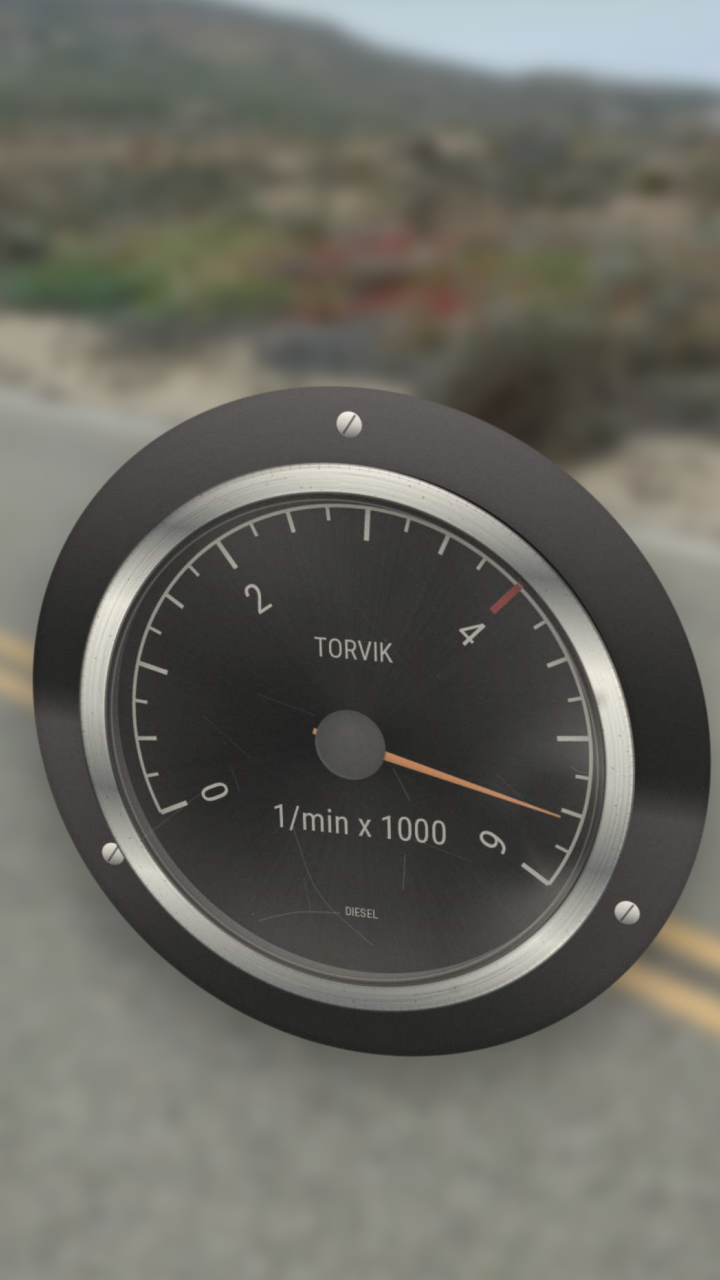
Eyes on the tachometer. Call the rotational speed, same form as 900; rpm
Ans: 5500; rpm
